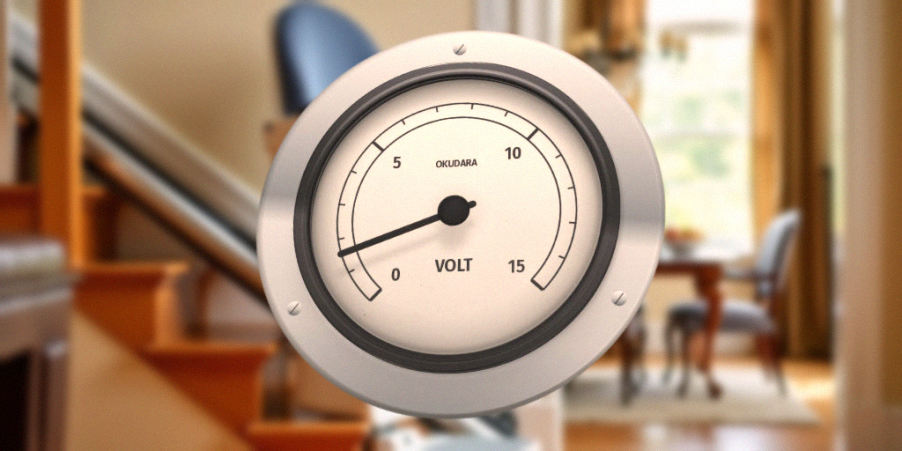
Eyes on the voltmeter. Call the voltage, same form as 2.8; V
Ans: 1.5; V
